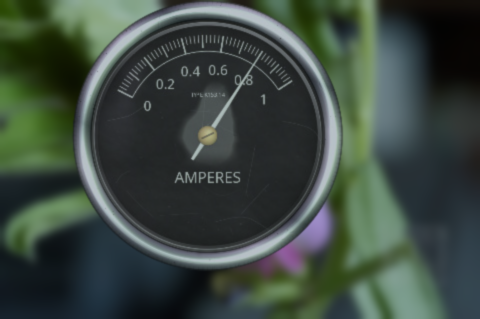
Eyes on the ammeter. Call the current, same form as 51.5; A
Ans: 0.8; A
